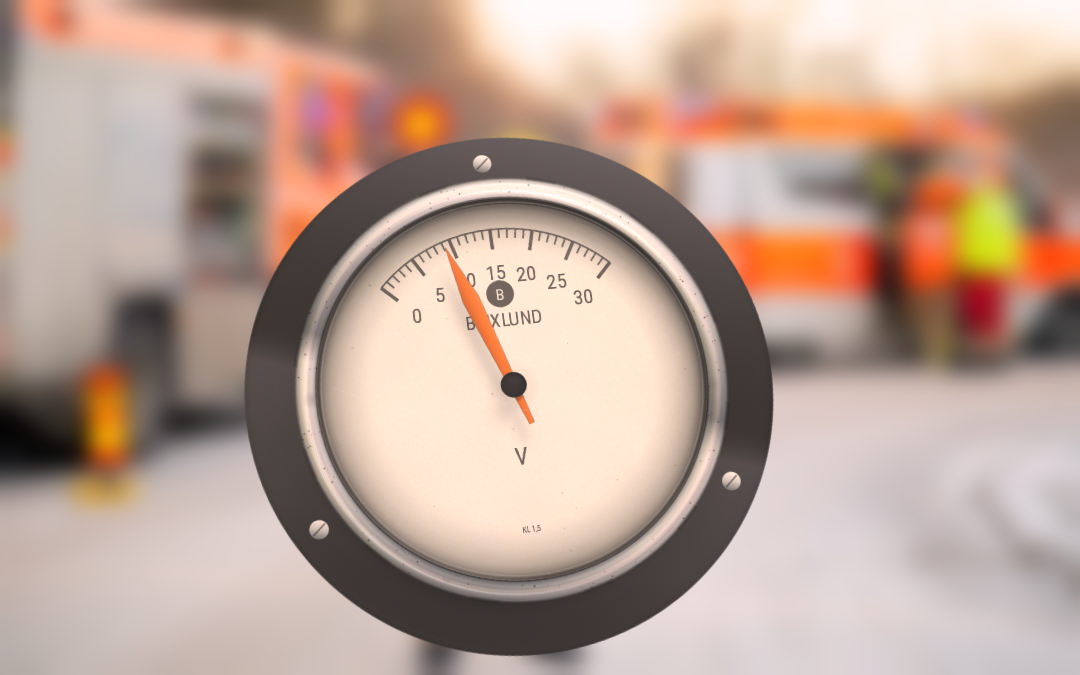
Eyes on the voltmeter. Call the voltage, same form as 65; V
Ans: 9; V
